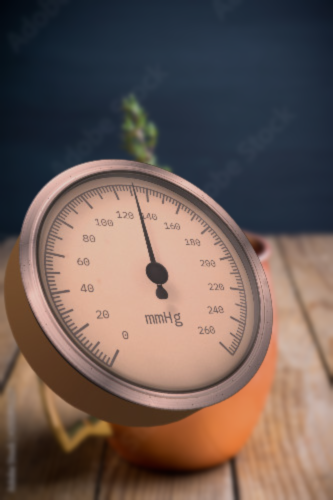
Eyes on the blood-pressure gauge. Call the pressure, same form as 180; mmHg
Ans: 130; mmHg
